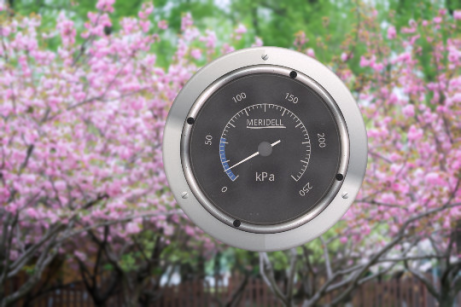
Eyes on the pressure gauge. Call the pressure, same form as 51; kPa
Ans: 15; kPa
